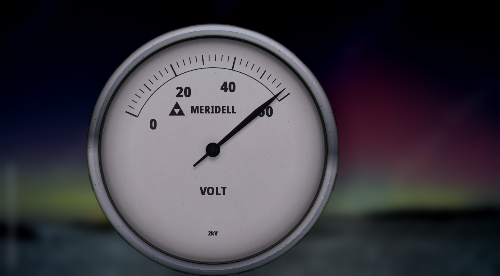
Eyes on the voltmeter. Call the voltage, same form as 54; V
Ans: 58; V
